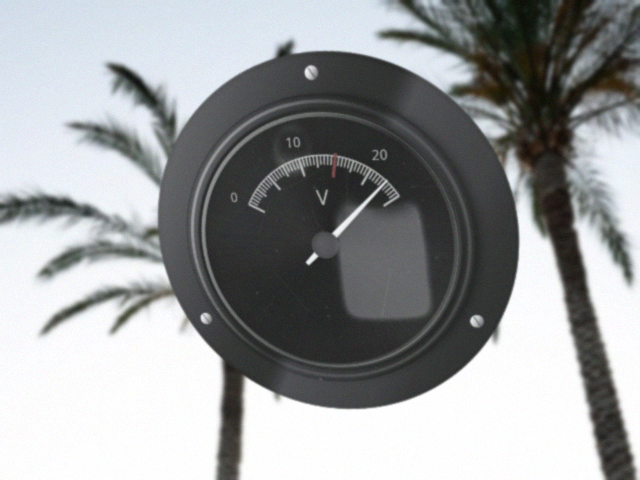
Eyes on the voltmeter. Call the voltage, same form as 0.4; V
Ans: 22.5; V
